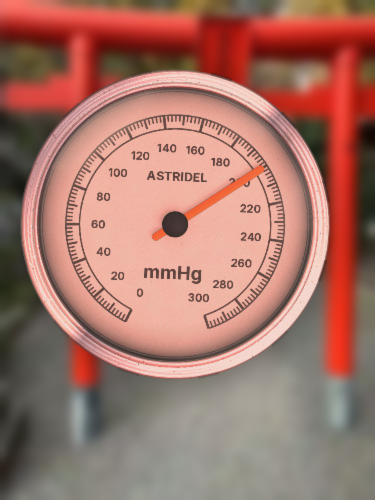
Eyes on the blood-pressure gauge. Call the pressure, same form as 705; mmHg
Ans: 200; mmHg
